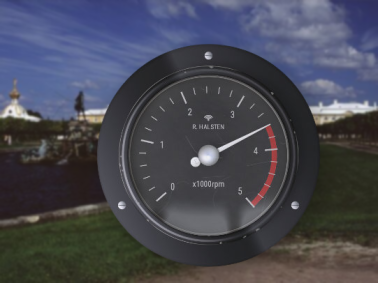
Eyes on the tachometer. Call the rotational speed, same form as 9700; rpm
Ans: 3600; rpm
